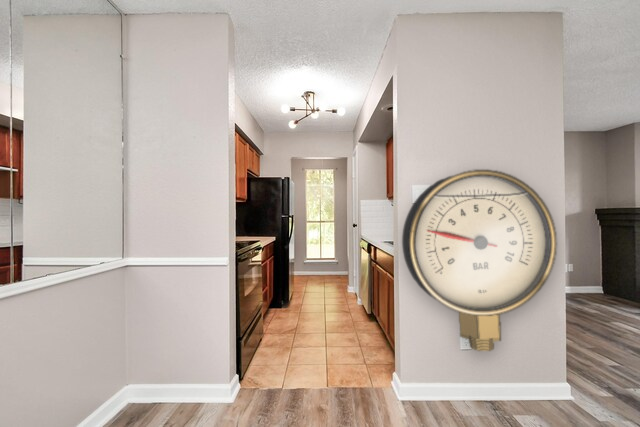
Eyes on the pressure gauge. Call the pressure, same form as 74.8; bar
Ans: 2; bar
